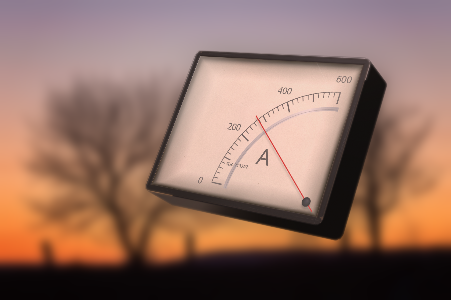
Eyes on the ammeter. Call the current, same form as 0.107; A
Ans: 280; A
